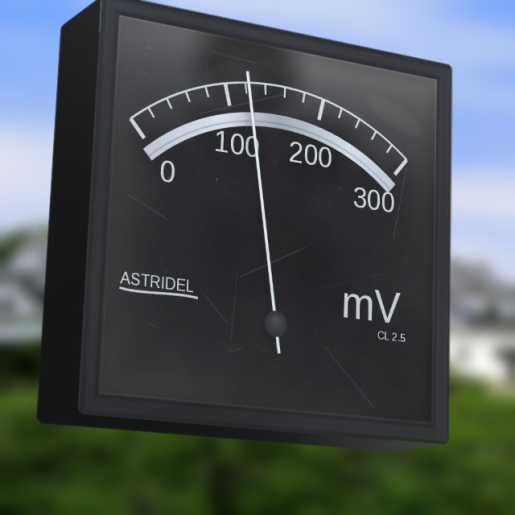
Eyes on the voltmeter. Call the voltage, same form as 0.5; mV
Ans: 120; mV
